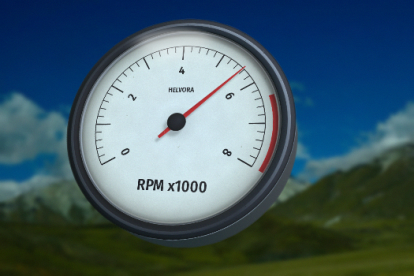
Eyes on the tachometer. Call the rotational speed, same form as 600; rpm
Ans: 5600; rpm
